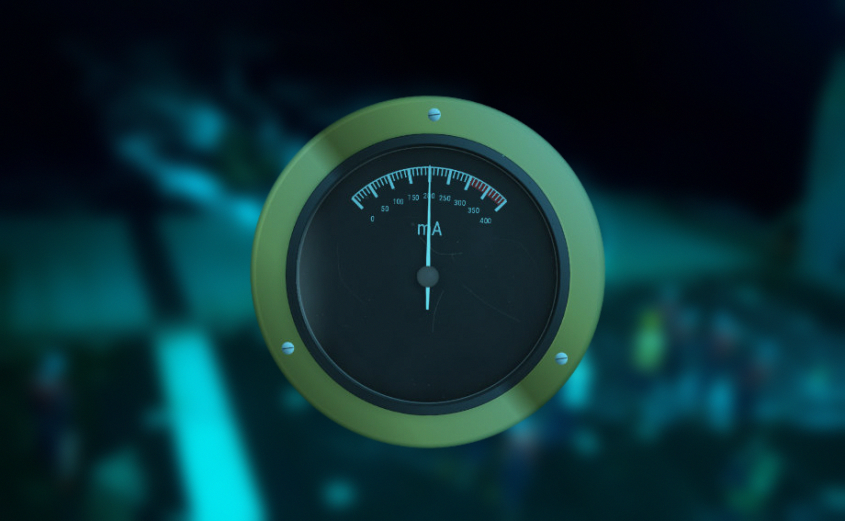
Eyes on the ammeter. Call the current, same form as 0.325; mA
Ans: 200; mA
